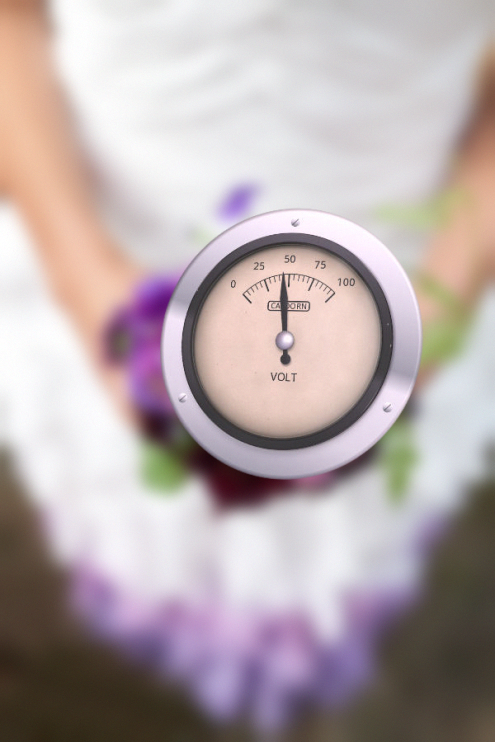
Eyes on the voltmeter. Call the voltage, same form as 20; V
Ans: 45; V
